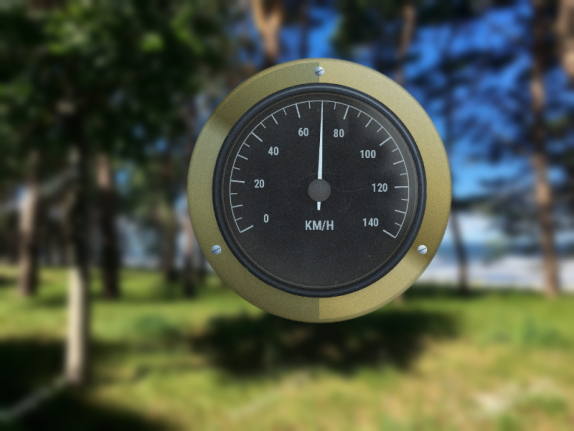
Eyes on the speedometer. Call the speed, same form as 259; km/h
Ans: 70; km/h
